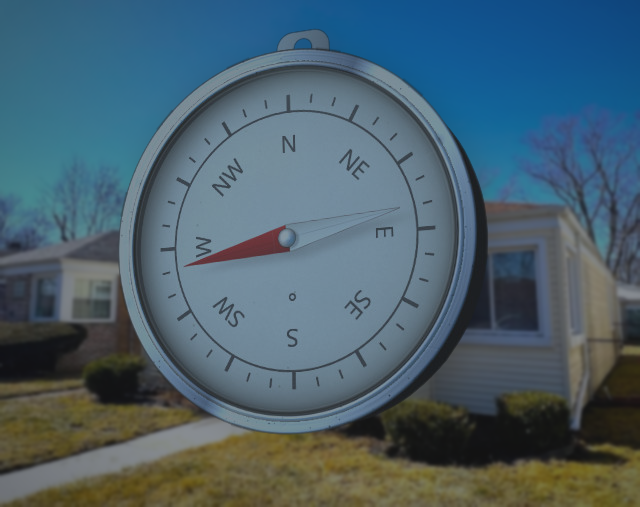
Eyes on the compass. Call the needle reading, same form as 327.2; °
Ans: 260; °
